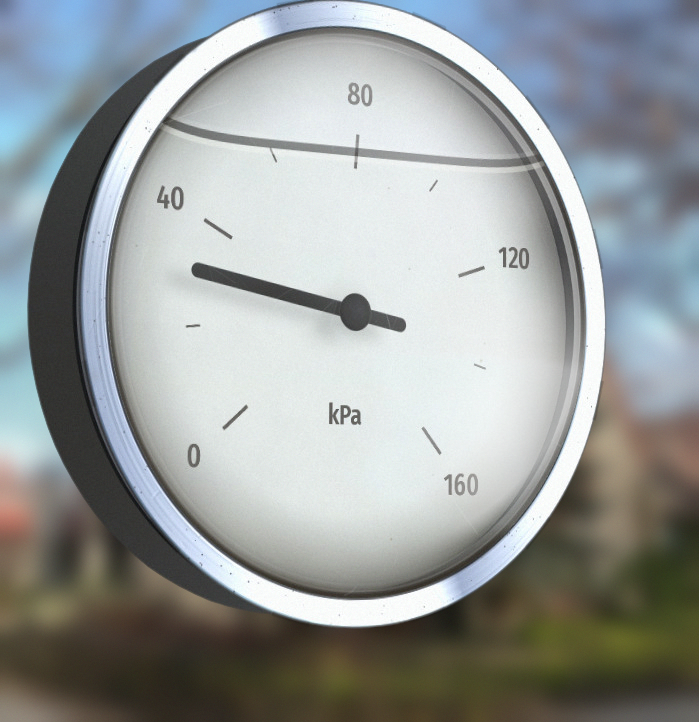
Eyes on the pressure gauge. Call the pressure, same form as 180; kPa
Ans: 30; kPa
